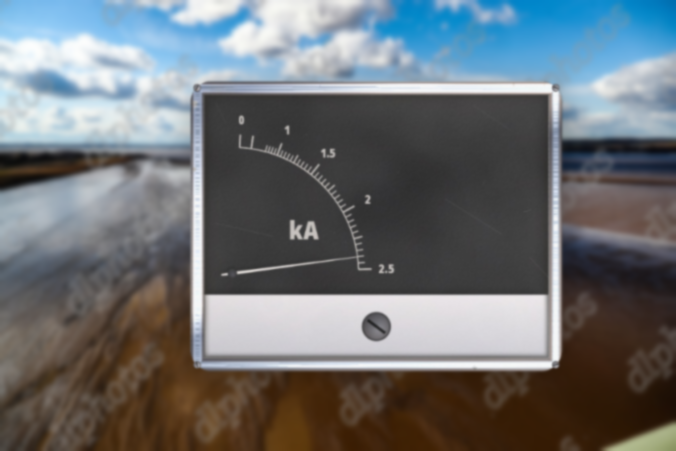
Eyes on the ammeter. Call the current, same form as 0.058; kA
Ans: 2.4; kA
